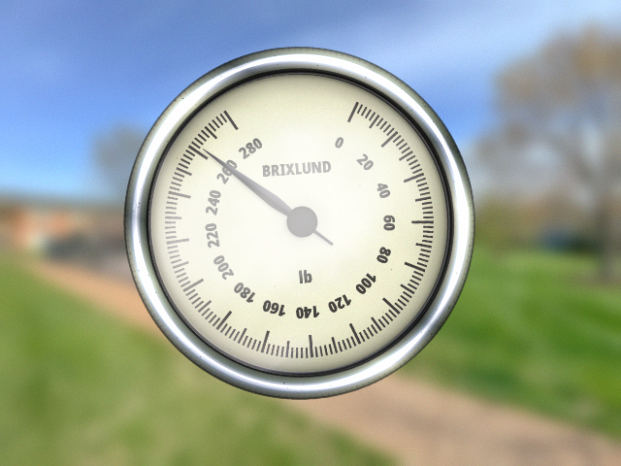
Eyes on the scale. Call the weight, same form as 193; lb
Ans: 262; lb
